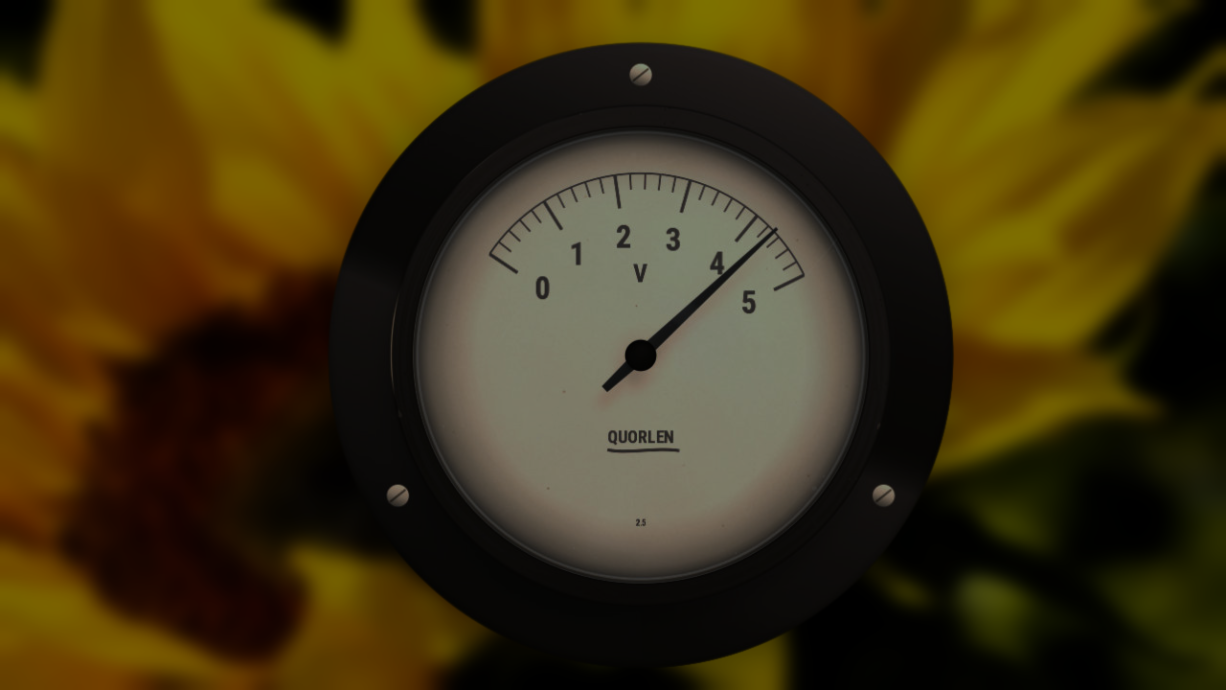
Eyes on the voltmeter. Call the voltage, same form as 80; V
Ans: 4.3; V
